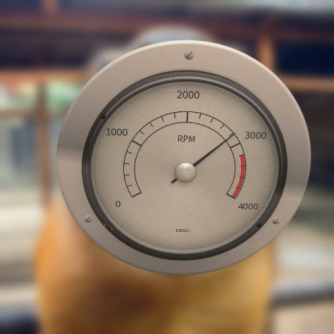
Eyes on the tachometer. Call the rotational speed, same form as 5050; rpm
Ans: 2800; rpm
